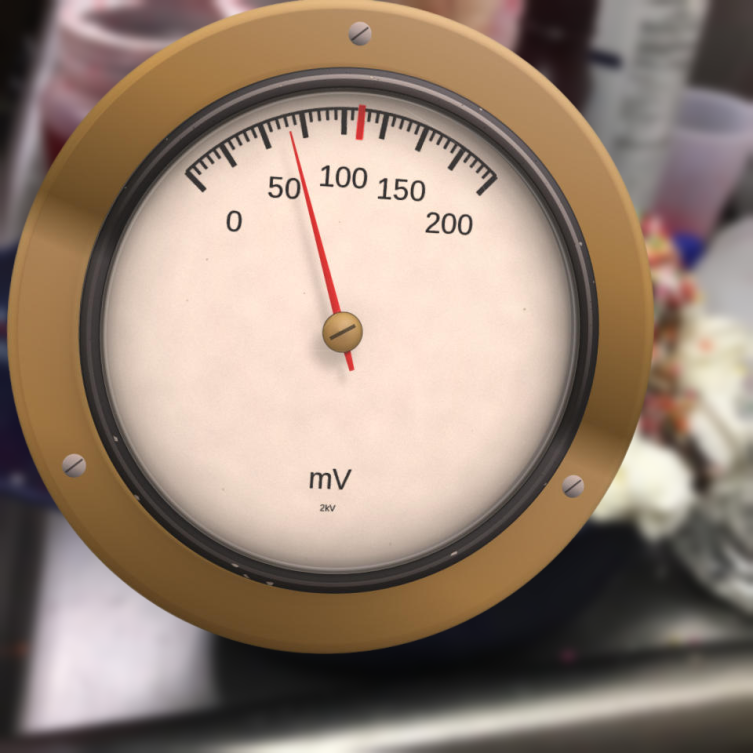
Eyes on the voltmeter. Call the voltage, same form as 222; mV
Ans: 65; mV
